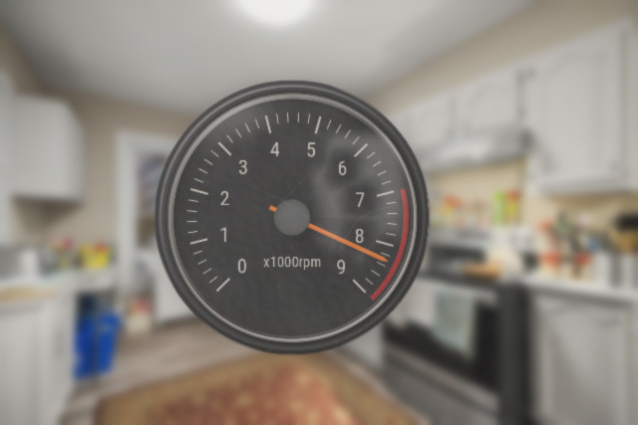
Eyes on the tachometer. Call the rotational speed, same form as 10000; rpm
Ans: 8300; rpm
